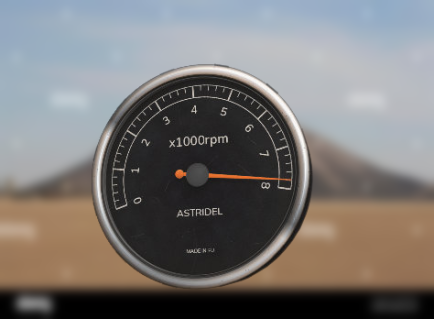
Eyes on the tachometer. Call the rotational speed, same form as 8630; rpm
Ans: 7800; rpm
